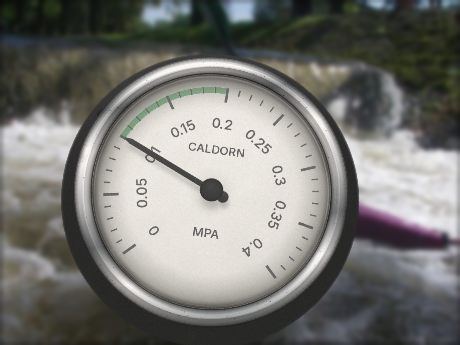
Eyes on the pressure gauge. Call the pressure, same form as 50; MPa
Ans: 0.1; MPa
